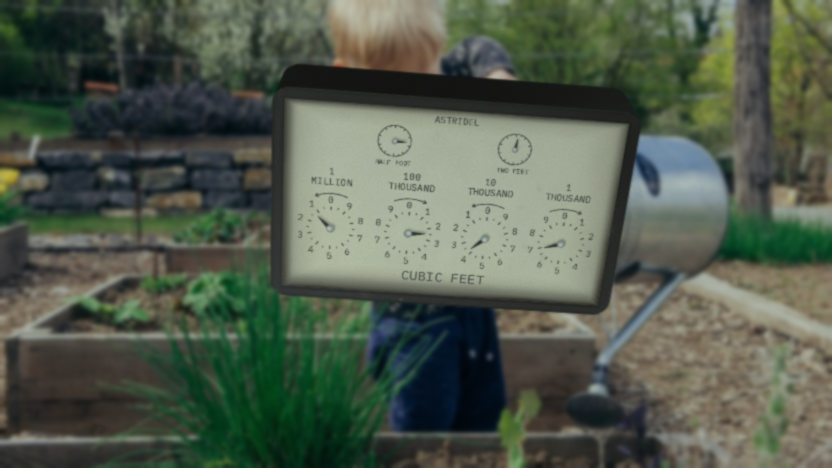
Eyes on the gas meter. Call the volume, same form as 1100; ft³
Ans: 123700; ft³
